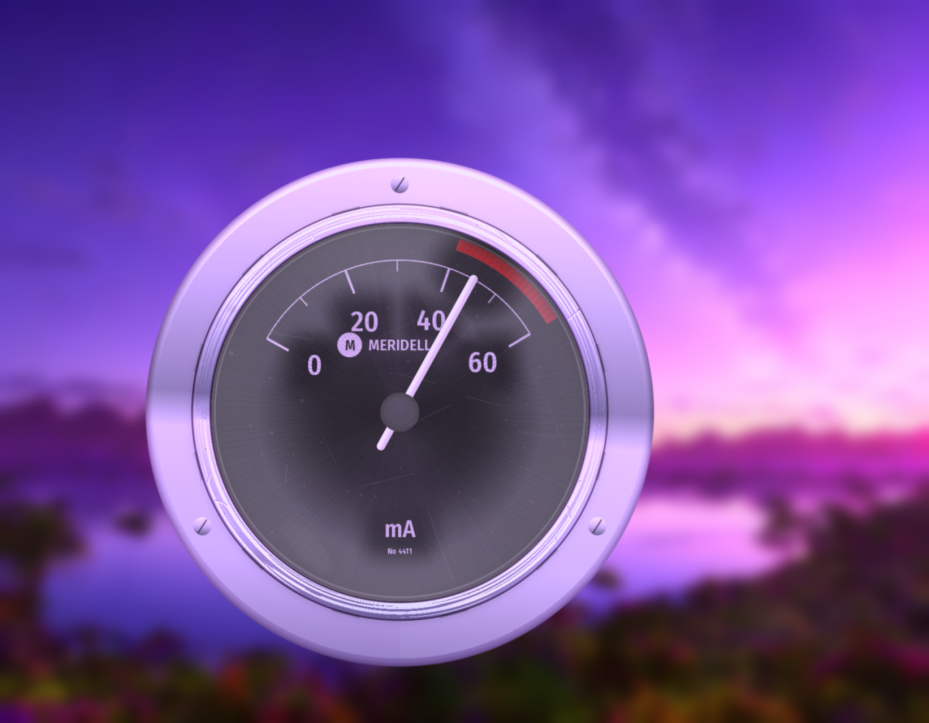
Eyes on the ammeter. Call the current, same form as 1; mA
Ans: 45; mA
